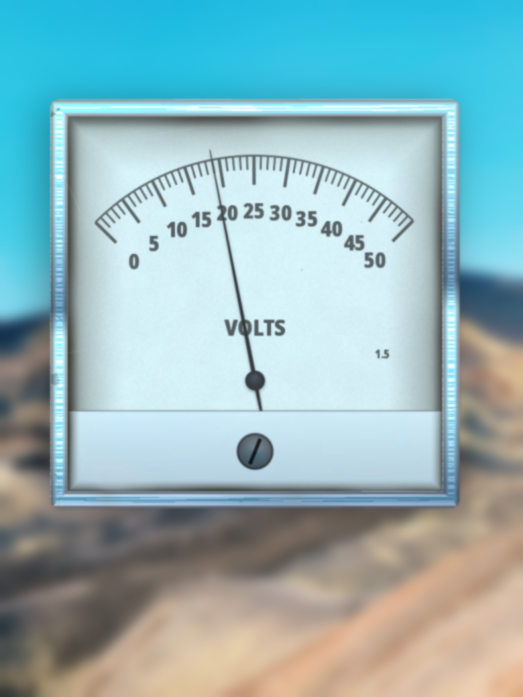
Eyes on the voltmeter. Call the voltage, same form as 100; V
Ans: 19; V
